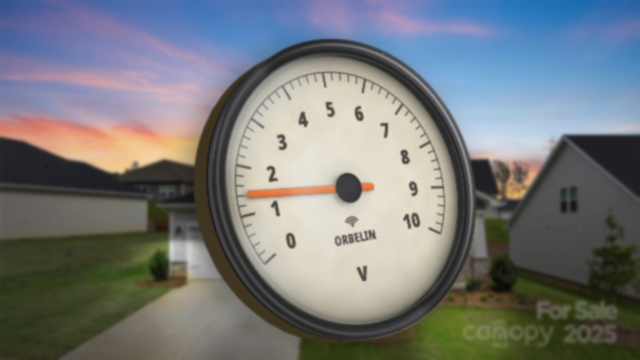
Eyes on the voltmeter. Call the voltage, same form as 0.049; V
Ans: 1.4; V
